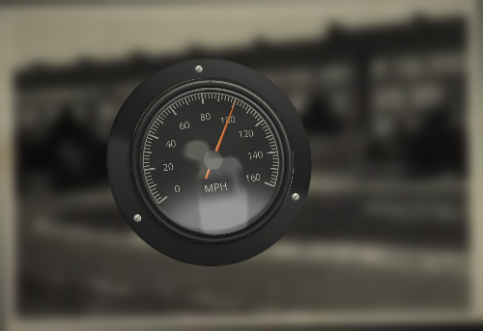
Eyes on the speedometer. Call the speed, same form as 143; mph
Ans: 100; mph
